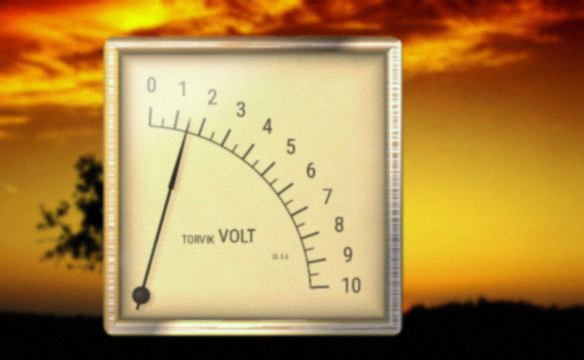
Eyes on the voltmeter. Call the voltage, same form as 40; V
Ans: 1.5; V
